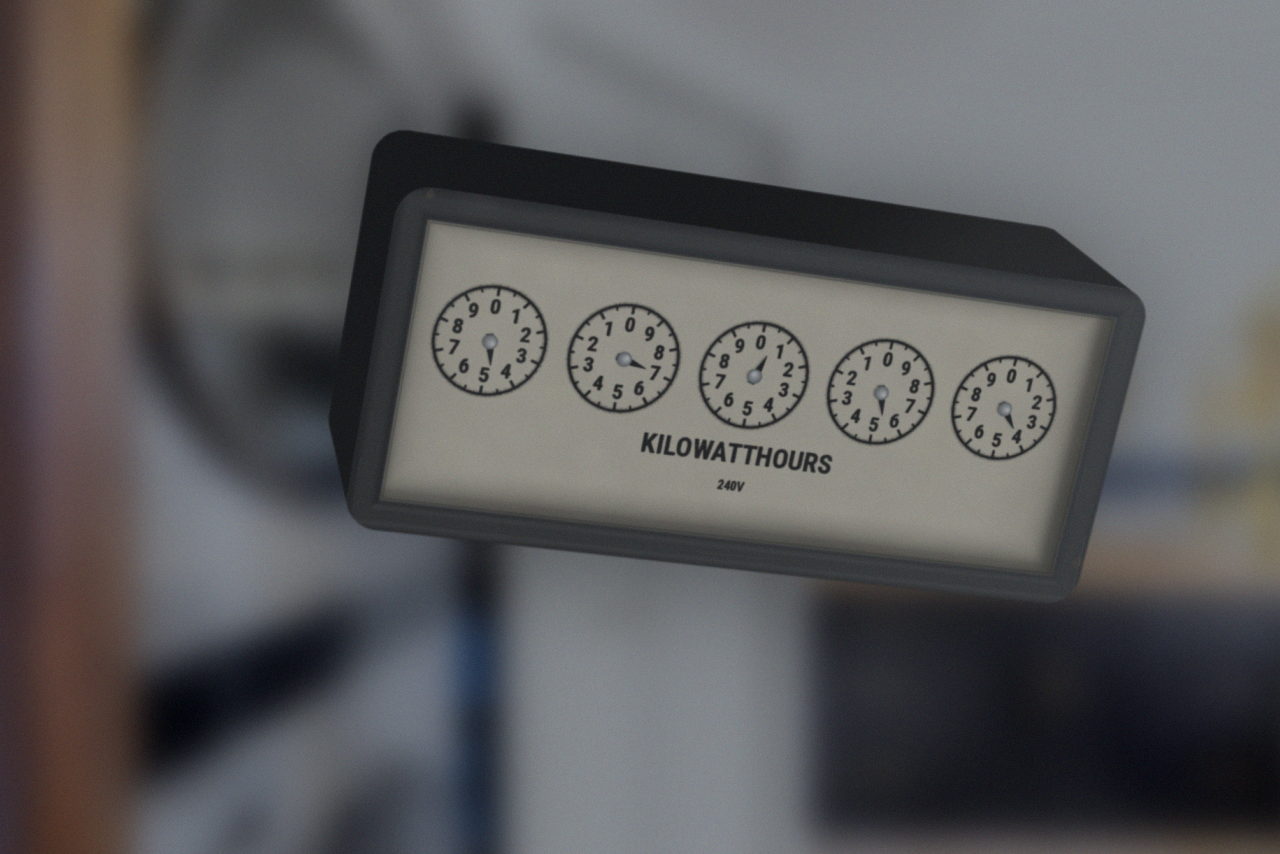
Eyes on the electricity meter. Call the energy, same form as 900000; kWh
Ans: 47054; kWh
